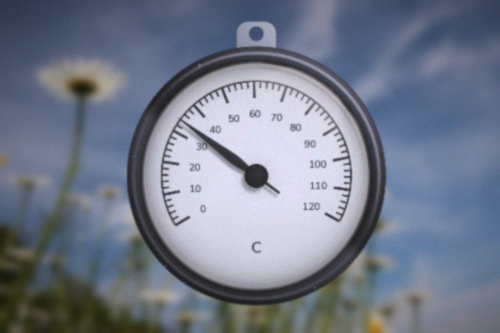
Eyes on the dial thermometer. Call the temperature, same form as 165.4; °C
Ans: 34; °C
